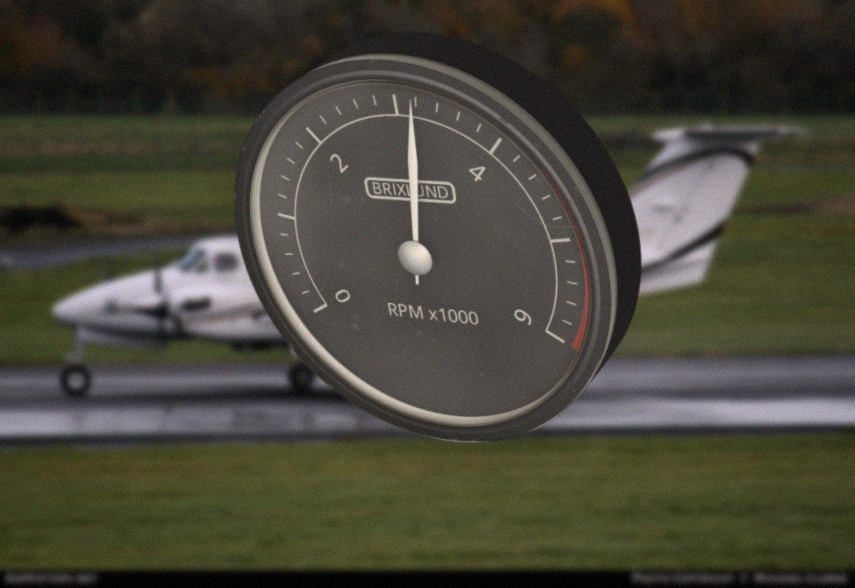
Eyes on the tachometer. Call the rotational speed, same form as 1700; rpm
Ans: 3200; rpm
